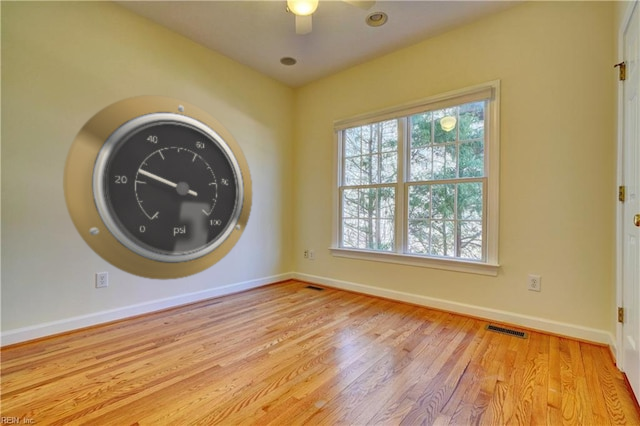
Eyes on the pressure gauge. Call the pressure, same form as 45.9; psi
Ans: 25; psi
